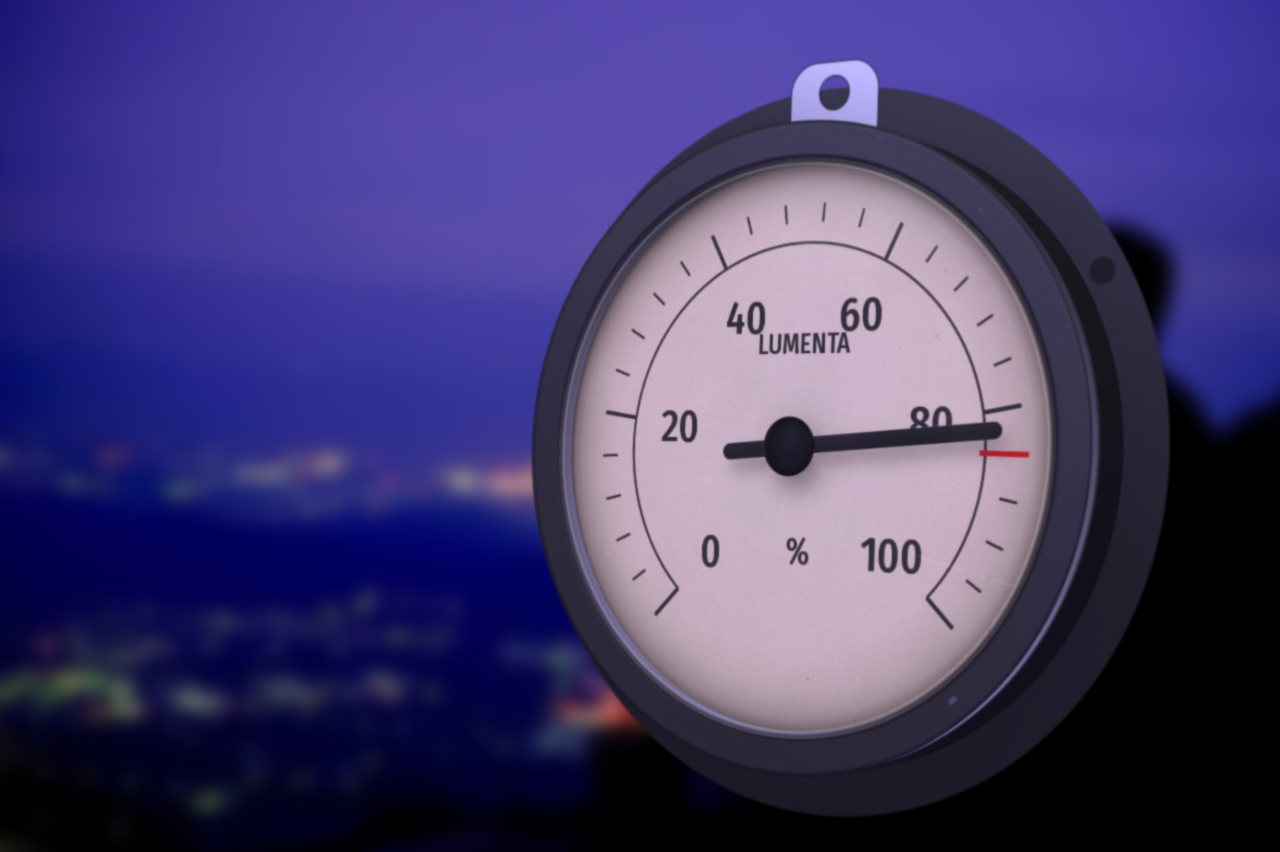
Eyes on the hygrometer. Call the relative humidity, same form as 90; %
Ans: 82; %
